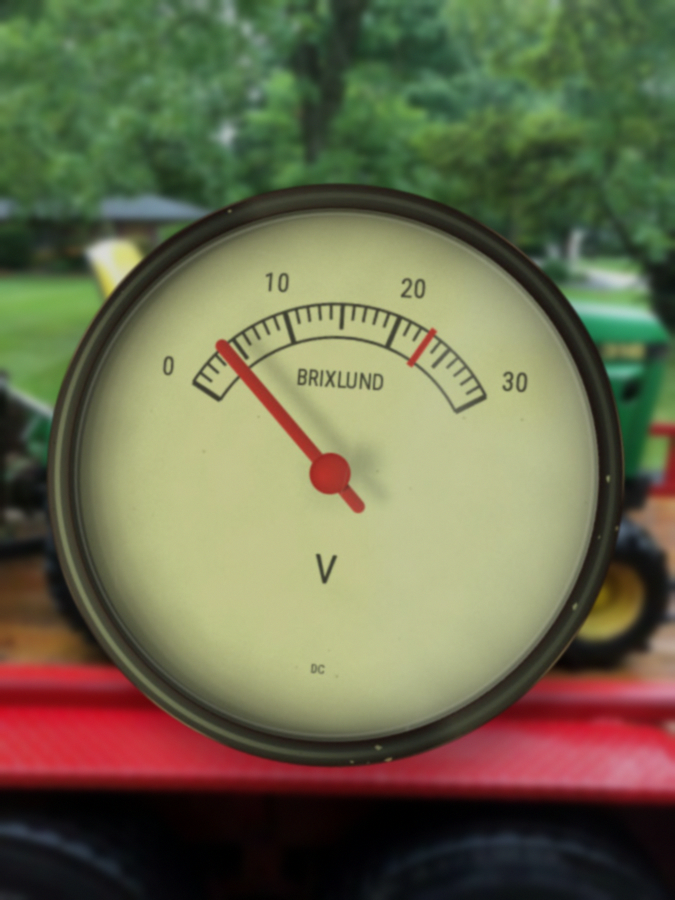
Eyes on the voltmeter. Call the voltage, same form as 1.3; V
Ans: 4; V
